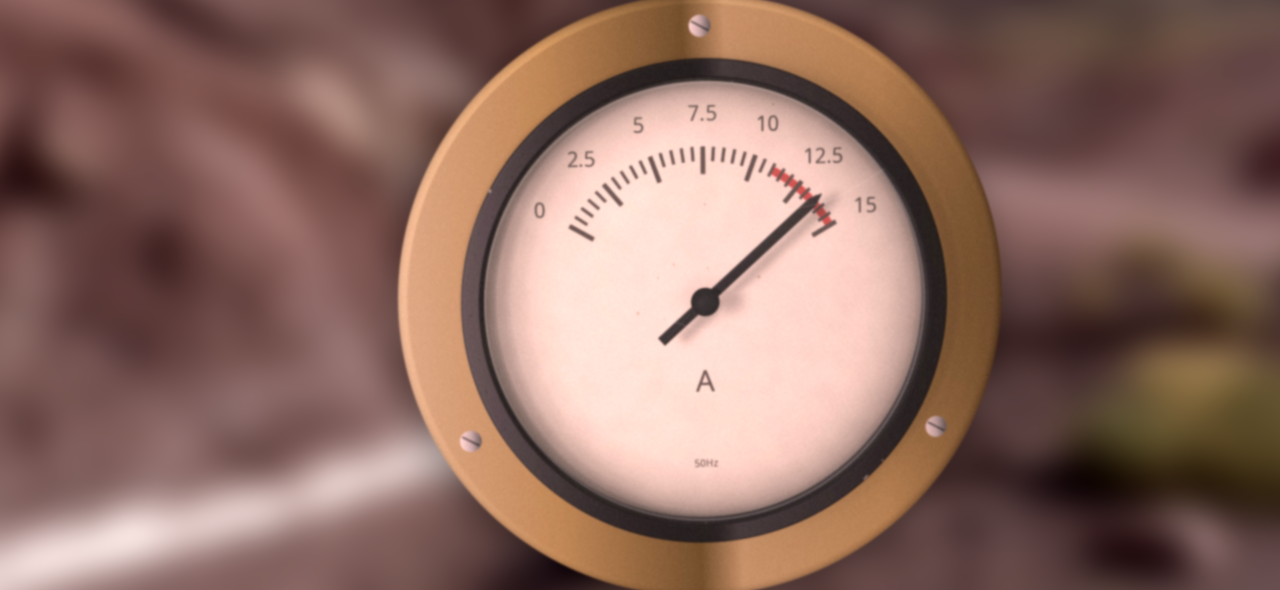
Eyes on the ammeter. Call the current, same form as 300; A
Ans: 13.5; A
